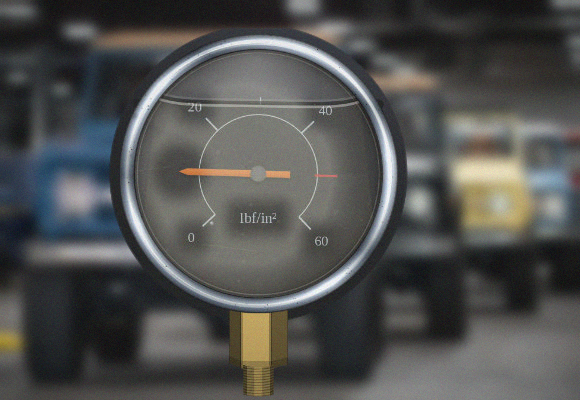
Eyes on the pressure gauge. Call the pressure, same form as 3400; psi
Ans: 10; psi
